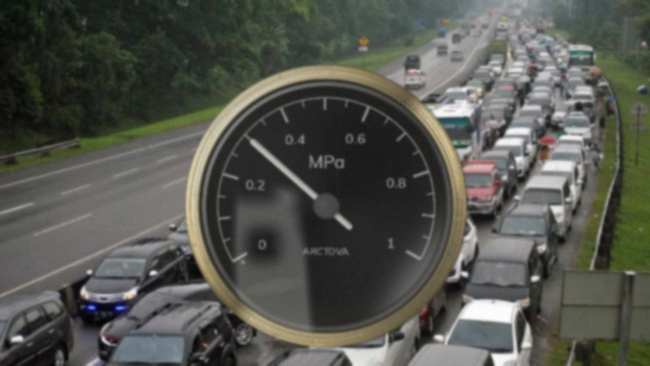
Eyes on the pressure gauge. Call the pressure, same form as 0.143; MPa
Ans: 0.3; MPa
